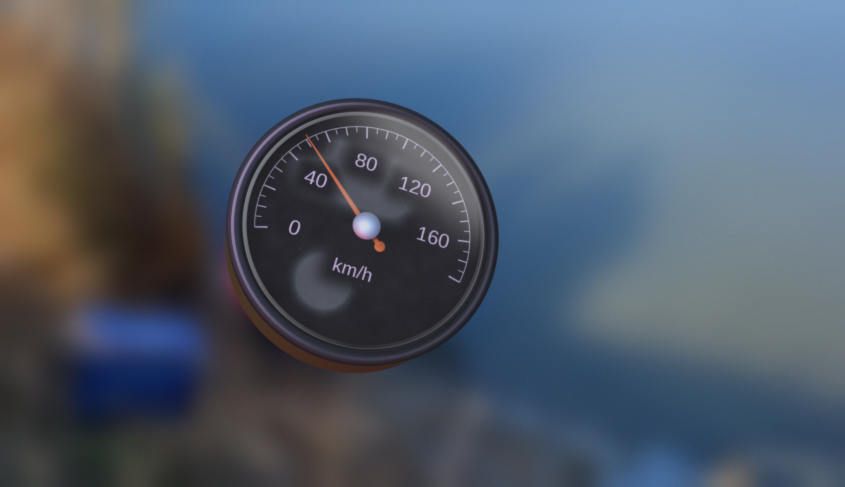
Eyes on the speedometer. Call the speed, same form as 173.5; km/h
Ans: 50; km/h
